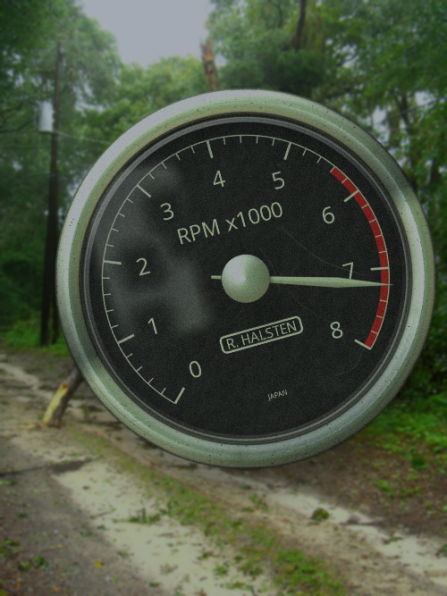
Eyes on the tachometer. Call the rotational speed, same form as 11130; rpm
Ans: 7200; rpm
